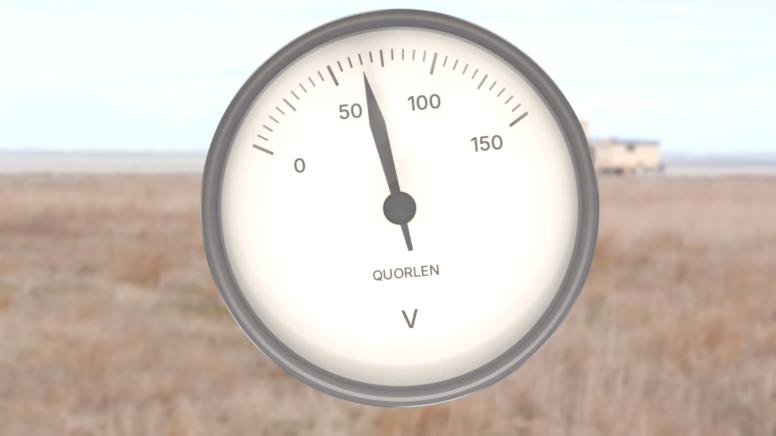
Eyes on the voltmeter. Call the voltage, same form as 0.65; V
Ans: 65; V
